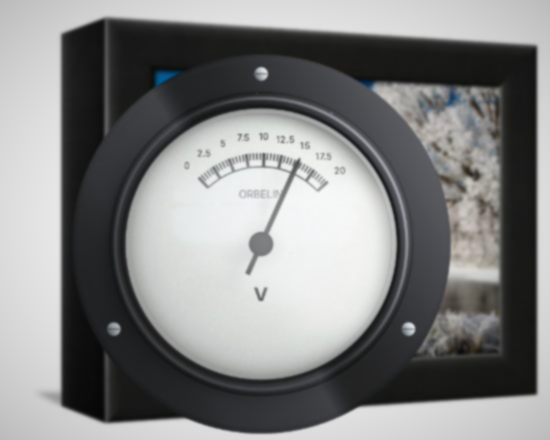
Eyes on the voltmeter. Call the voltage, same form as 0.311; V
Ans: 15; V
